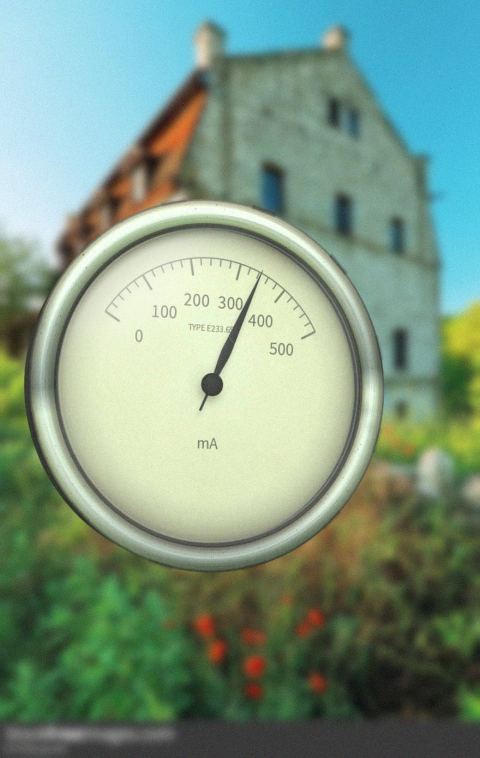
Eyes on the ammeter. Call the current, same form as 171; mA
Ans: 340; mA
